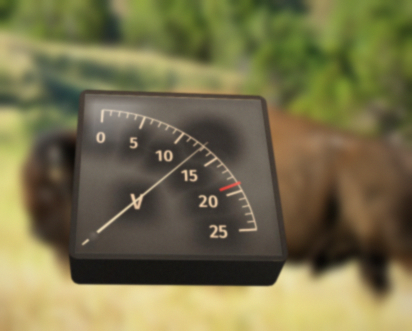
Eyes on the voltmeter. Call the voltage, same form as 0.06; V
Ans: 13; V
